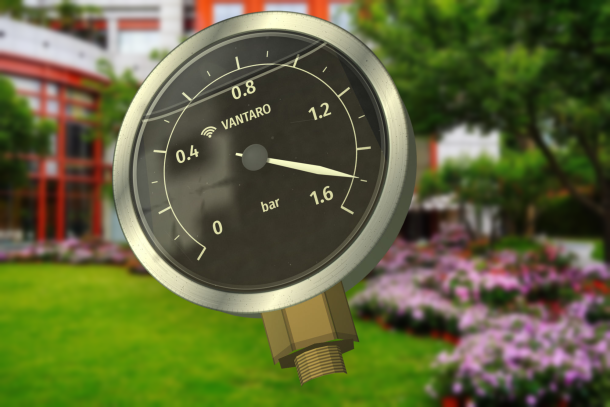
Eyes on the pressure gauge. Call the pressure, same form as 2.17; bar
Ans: 1.5; bar
